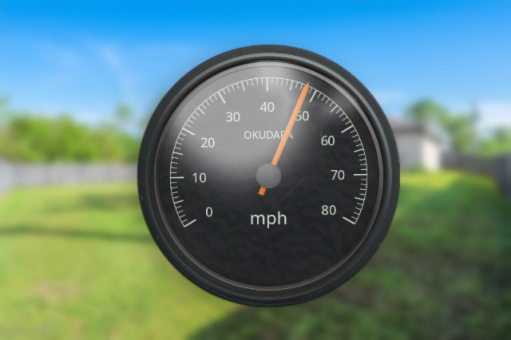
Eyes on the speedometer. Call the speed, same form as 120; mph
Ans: 48; mph
